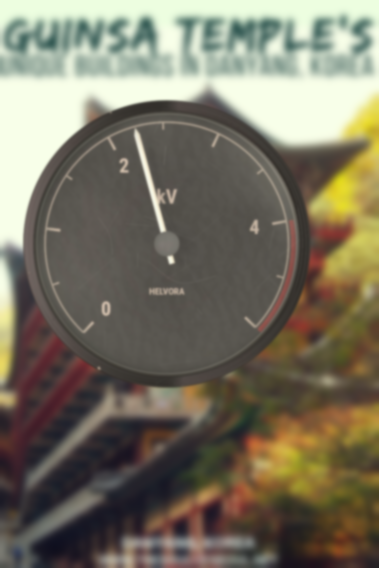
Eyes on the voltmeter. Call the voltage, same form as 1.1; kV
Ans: 2.25; kV
